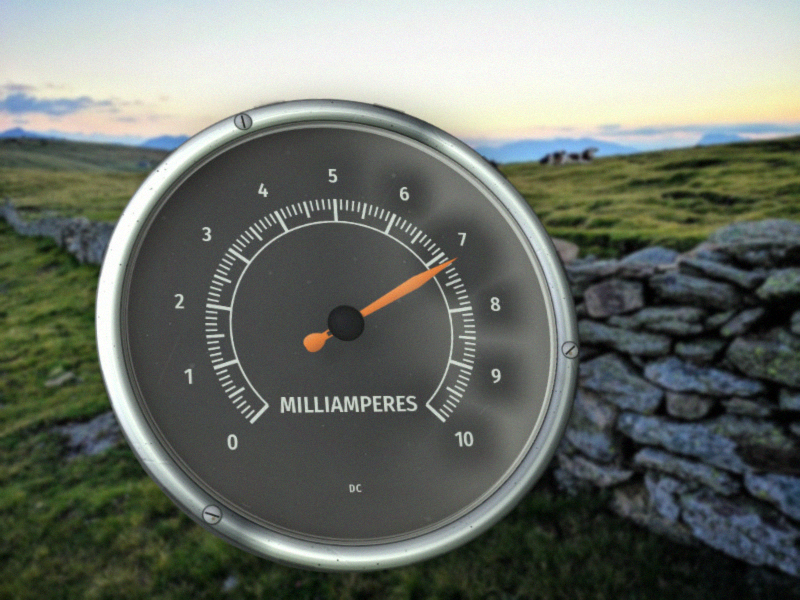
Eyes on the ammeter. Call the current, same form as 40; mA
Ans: 7.2; mA
